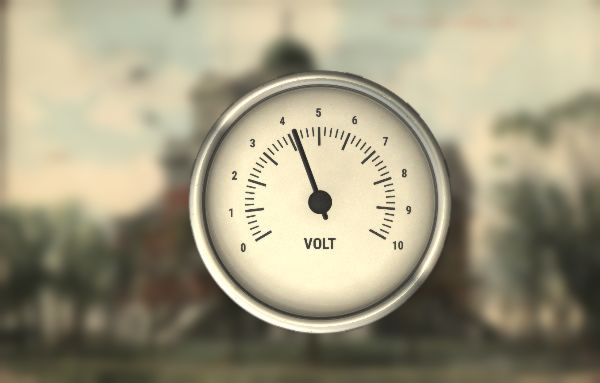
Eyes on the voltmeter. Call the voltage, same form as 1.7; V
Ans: 4.2; V
